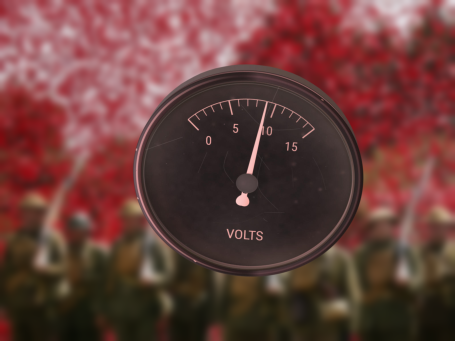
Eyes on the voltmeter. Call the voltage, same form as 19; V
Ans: 9; V
